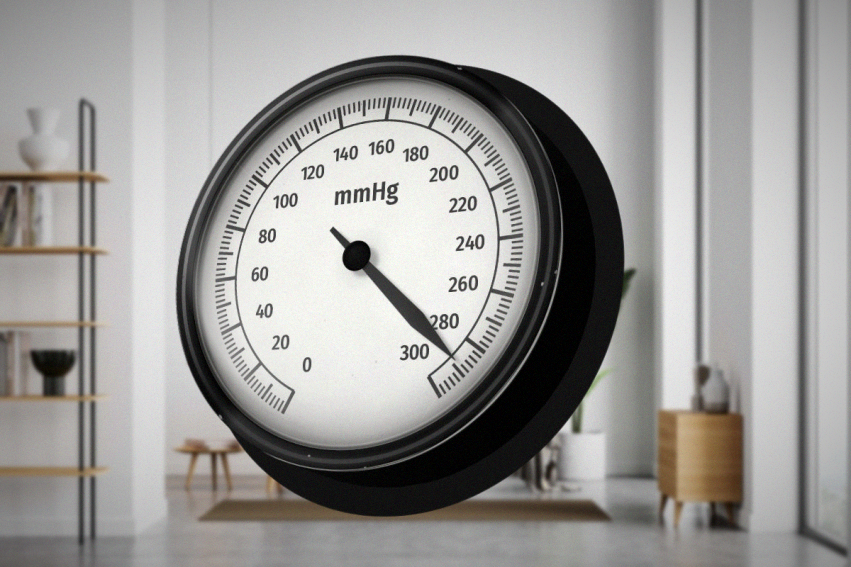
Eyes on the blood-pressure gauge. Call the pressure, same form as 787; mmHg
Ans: 288; mmHg
